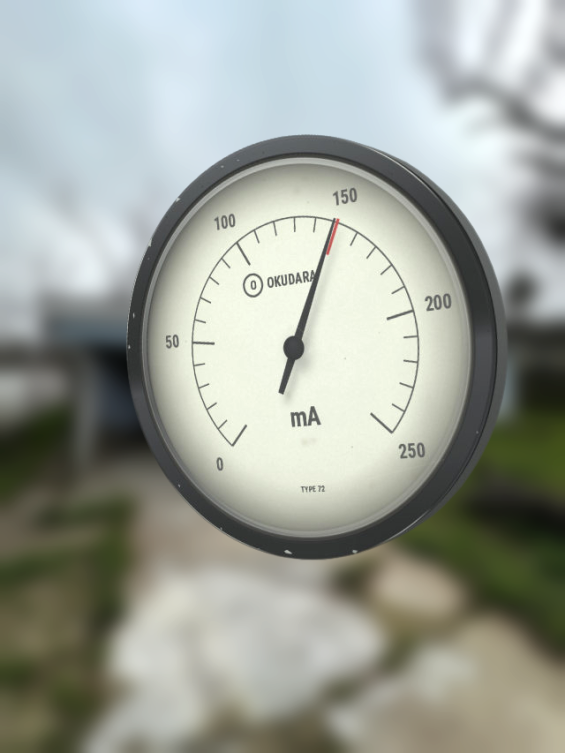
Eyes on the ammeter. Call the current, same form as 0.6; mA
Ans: 150; mA
